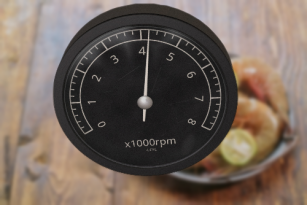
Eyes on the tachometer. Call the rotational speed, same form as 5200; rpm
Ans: 4200; rpm
